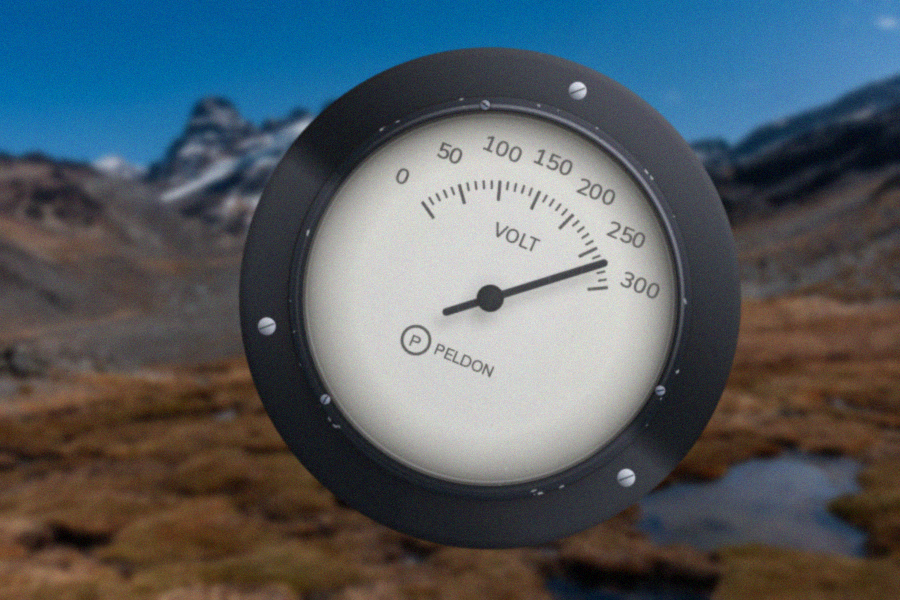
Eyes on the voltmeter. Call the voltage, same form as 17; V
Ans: 270; V
